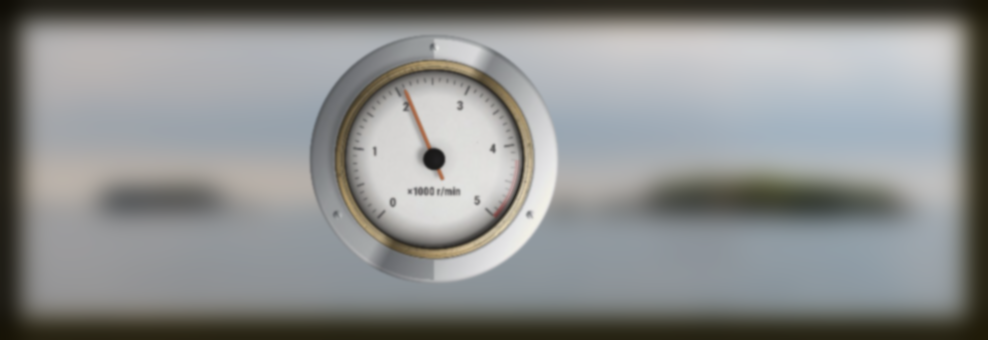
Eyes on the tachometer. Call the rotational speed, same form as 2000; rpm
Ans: 2100; rpm
